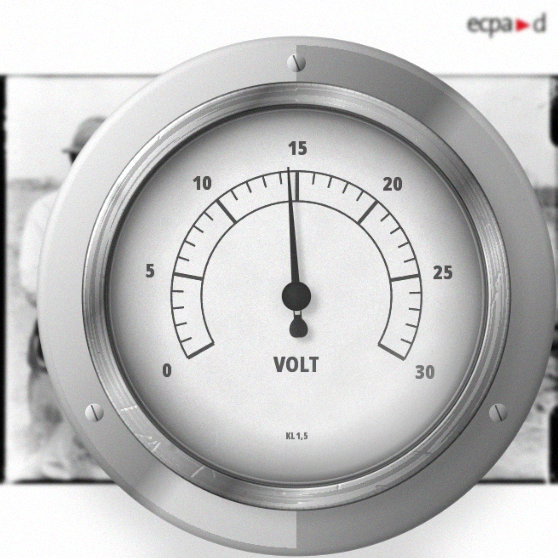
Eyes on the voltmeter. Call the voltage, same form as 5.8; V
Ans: 14.5; V
